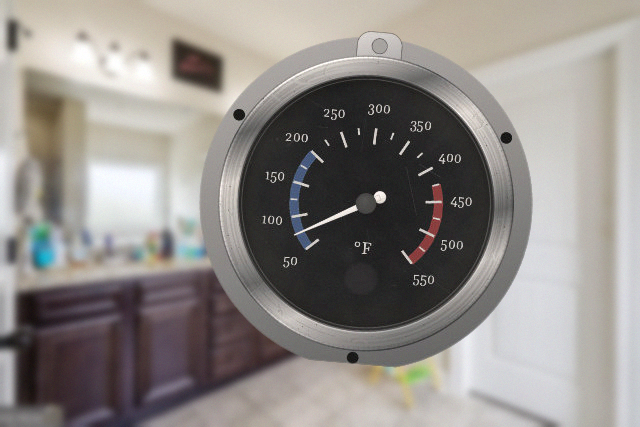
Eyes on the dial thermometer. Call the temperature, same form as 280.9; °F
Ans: 75; °F
